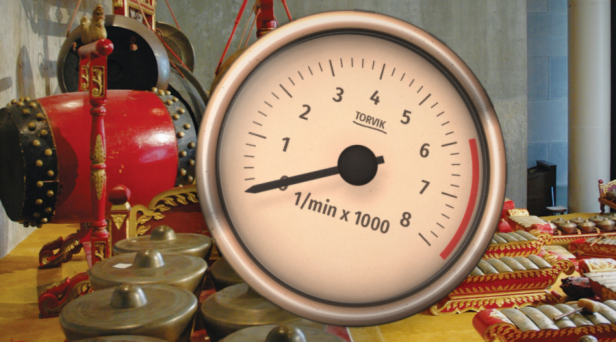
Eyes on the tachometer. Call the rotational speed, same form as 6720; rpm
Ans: 0; rpm
